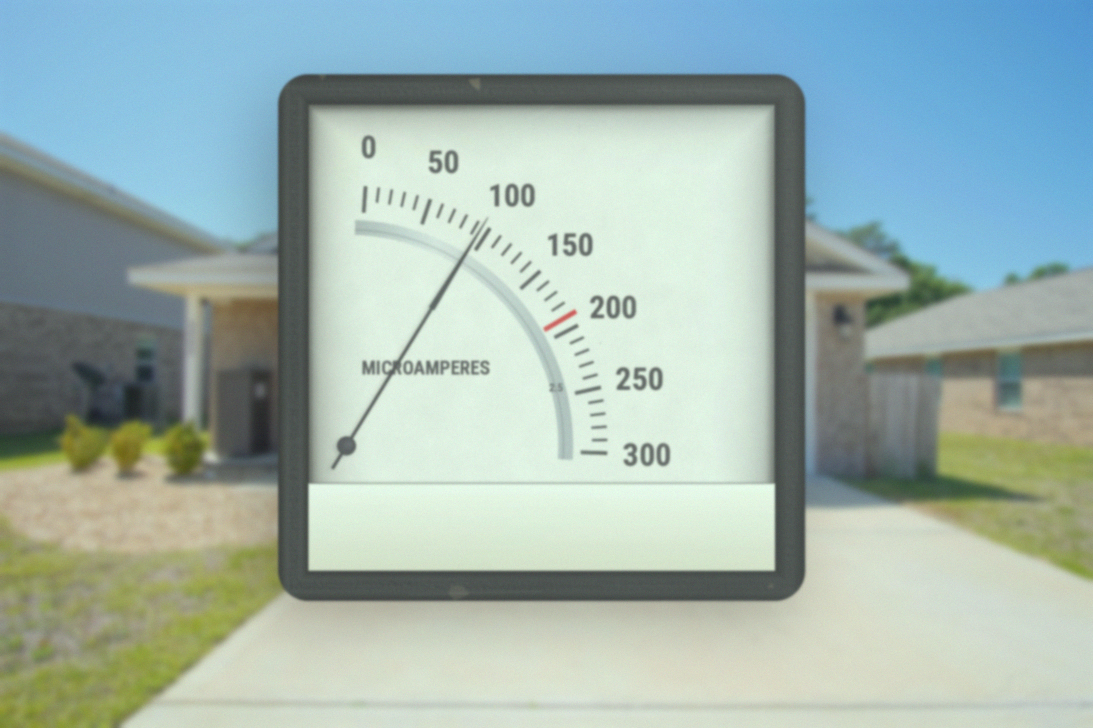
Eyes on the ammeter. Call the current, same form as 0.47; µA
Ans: 95; µA
